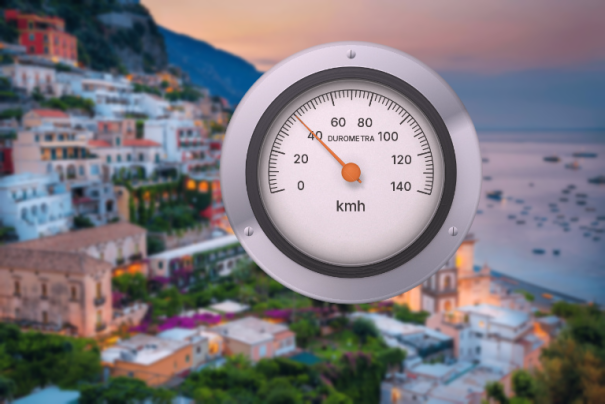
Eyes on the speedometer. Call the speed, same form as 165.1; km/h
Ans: 40; km/h
